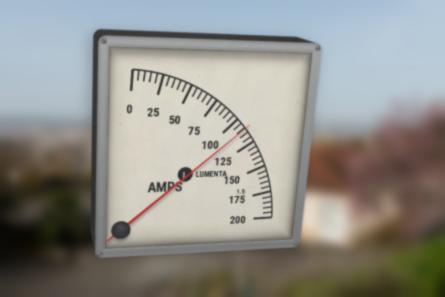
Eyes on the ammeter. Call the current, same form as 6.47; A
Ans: 110; A
